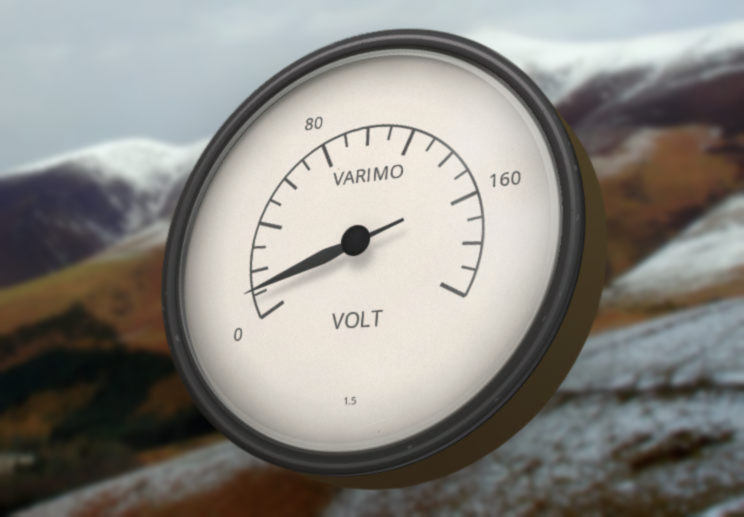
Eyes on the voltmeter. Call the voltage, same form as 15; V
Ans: 10; V
